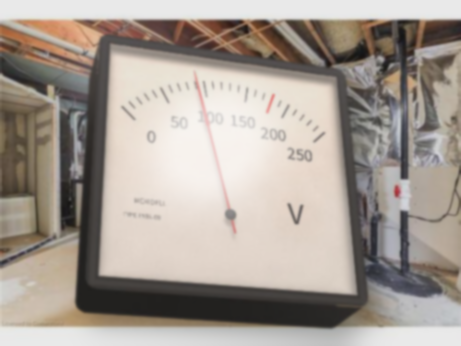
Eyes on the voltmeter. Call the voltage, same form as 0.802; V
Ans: 90; V
